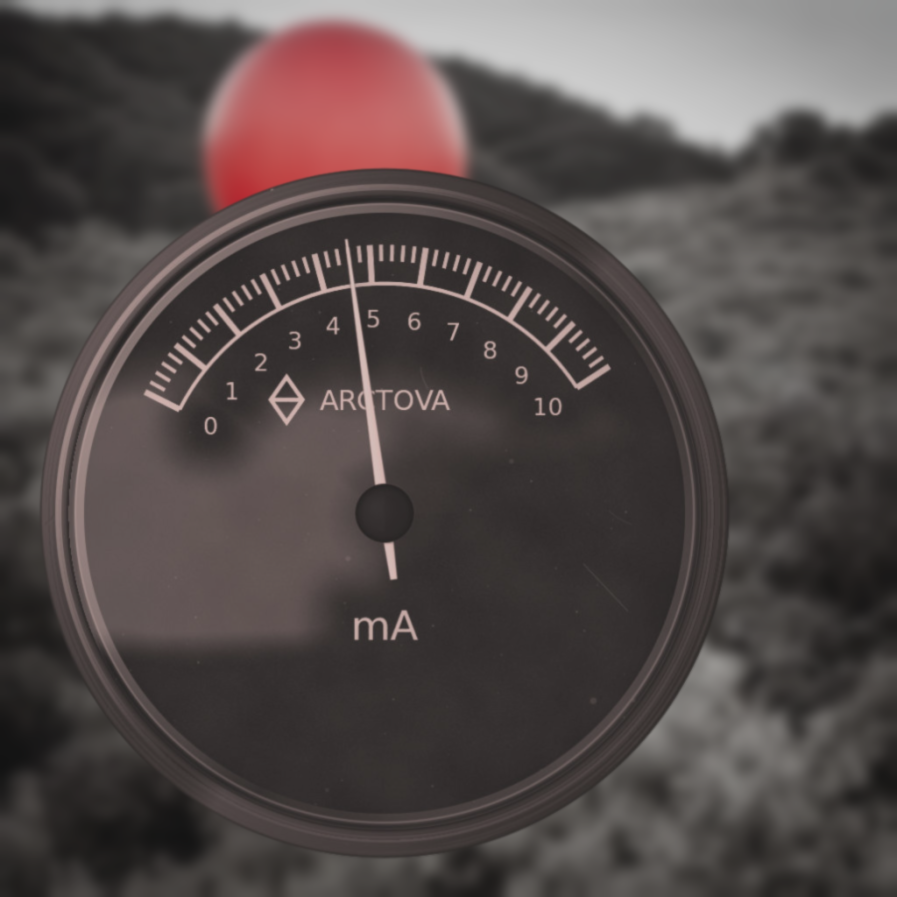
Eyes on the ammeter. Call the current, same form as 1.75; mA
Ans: 4.6; mA
